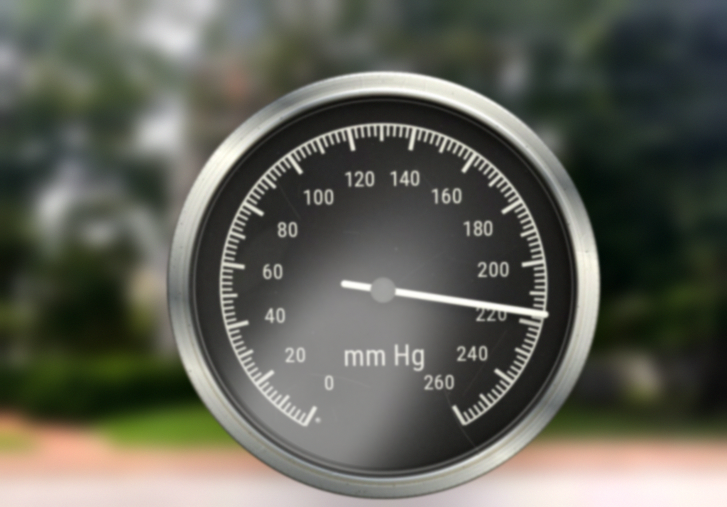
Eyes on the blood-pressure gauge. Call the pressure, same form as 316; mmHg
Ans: 216; mmHg
